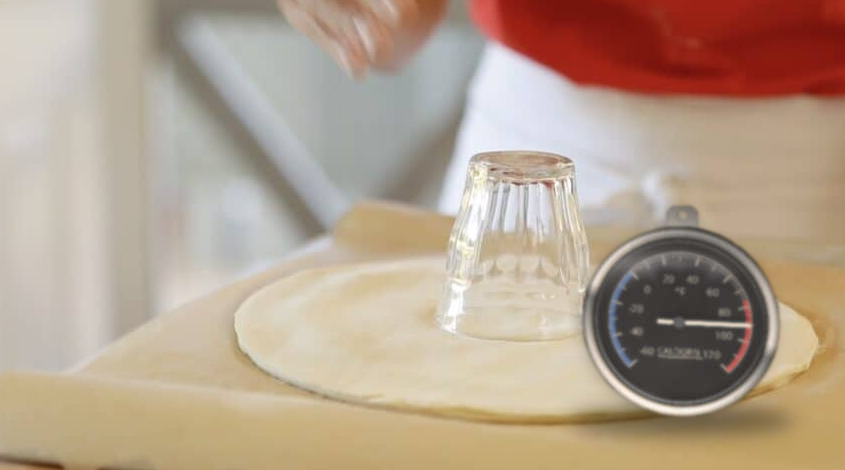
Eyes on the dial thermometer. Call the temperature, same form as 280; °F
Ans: 90; °F
